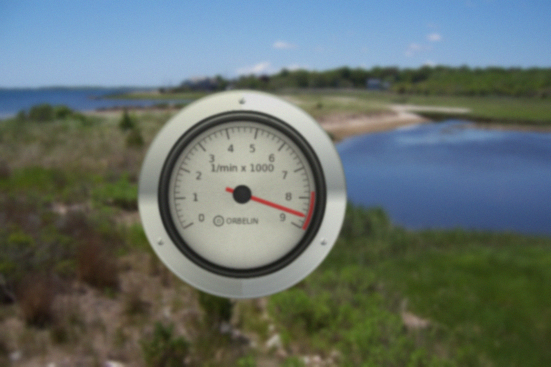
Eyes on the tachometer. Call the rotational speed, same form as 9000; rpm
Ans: 8600; rpm
